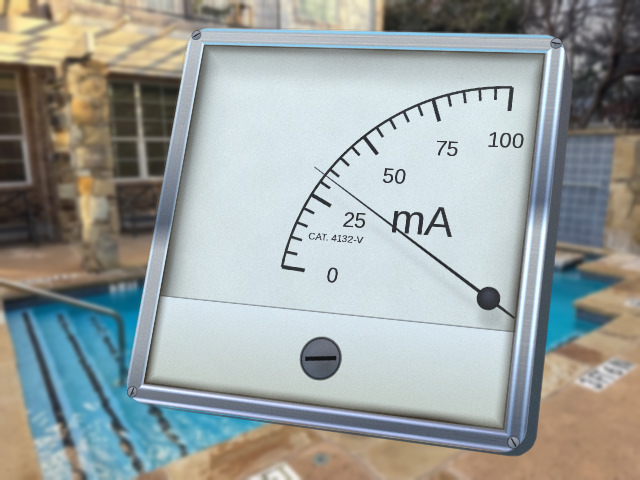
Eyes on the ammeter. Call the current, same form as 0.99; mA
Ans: 32.5; mA
